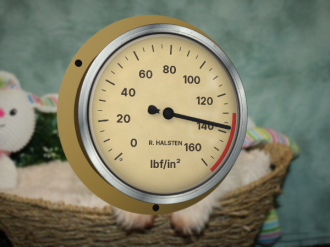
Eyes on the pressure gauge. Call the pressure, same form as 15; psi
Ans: 137.5; psi
